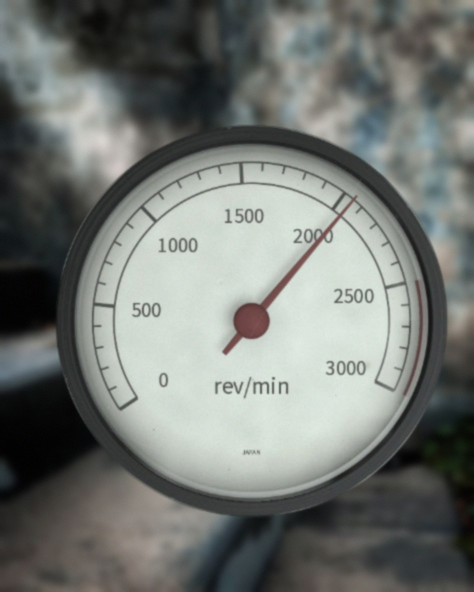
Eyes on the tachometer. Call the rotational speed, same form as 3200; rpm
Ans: 2050; rpm
